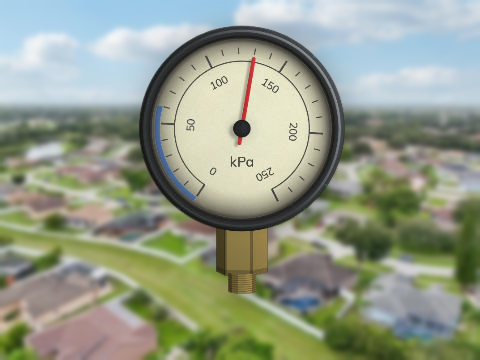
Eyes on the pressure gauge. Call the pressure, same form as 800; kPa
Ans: 130; kPa
